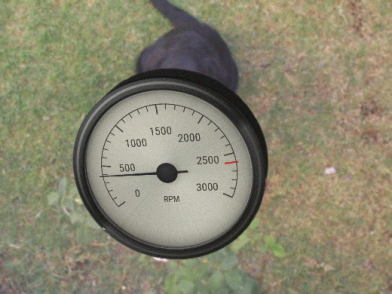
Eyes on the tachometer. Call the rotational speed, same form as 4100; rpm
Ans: 400; rpm
